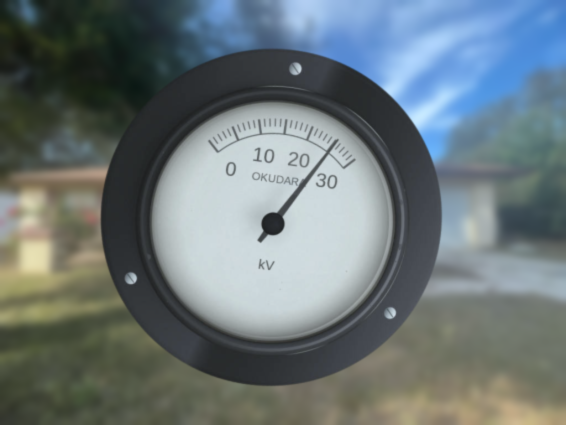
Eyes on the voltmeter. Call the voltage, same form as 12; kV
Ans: 25; kV
